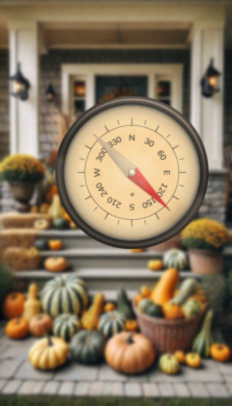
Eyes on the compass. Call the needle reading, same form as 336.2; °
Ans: 135; °
